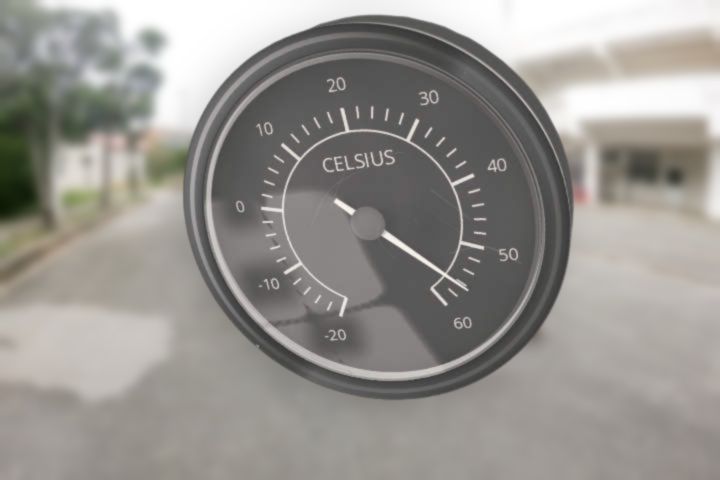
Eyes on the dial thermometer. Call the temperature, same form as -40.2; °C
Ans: 56; °C
